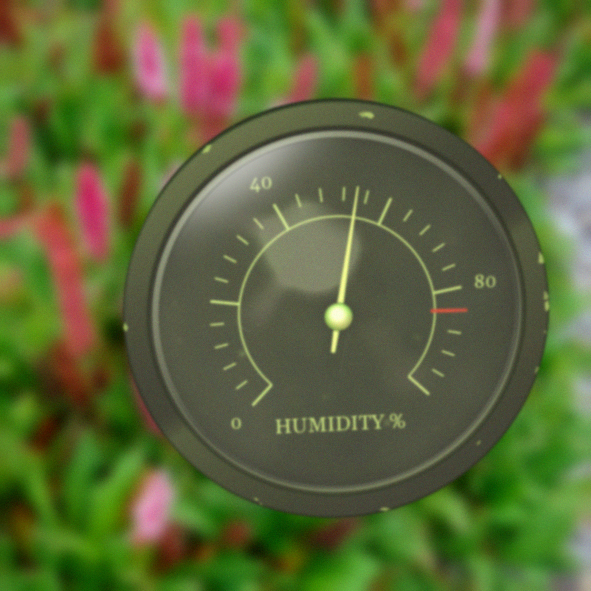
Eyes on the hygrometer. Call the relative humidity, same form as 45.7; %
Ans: 54; %
